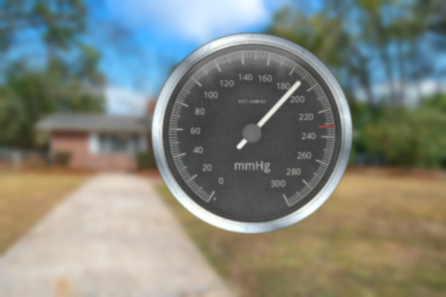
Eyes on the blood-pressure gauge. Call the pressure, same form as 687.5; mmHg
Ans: 190; mmHg
